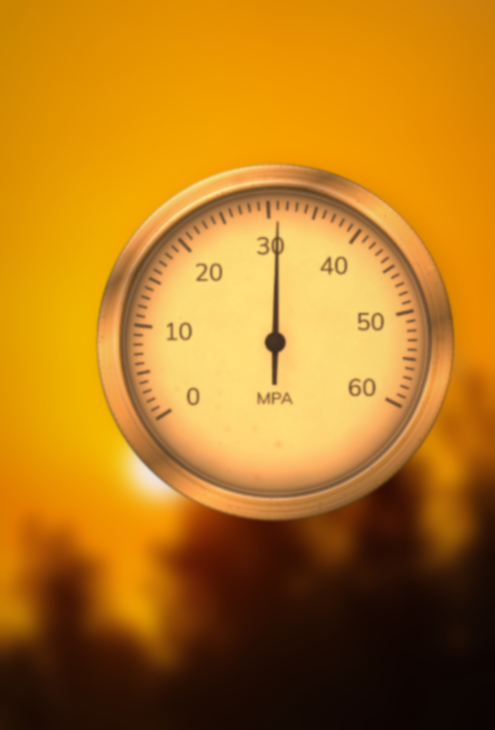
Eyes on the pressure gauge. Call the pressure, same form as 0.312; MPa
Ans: 31; MPa
